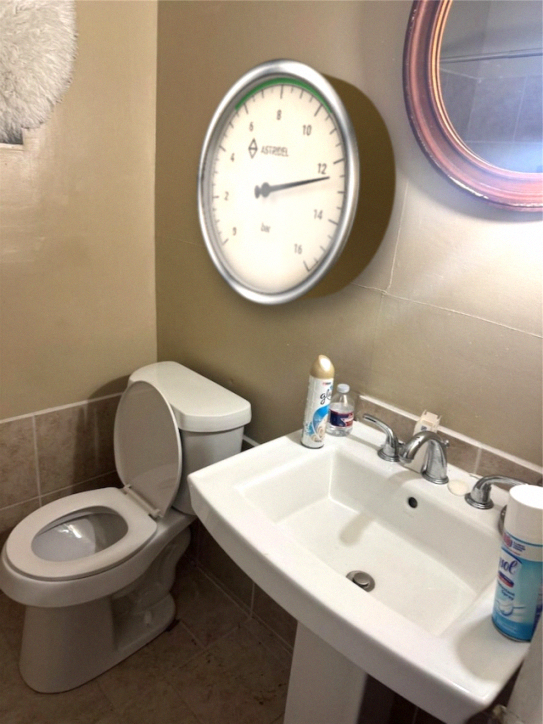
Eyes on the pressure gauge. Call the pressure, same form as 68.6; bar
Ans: 12.5; bar
